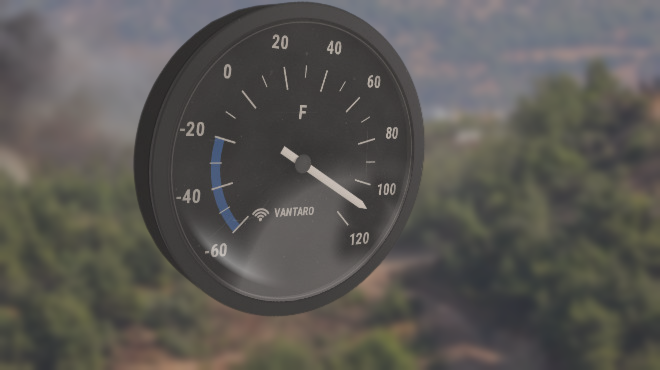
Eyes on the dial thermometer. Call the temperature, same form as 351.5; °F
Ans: 110; °F
